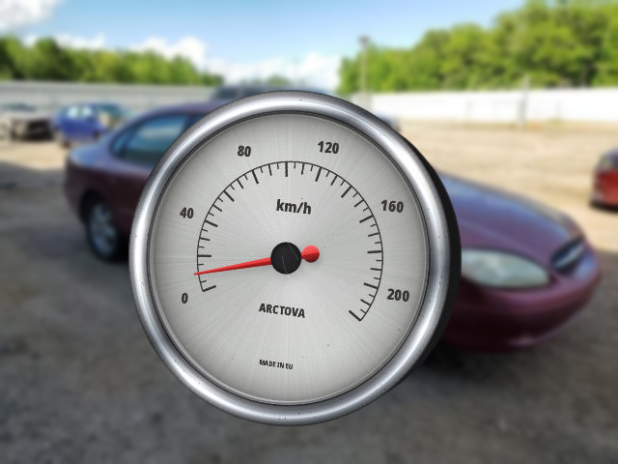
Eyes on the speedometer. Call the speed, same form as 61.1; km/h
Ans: 10; km/h
